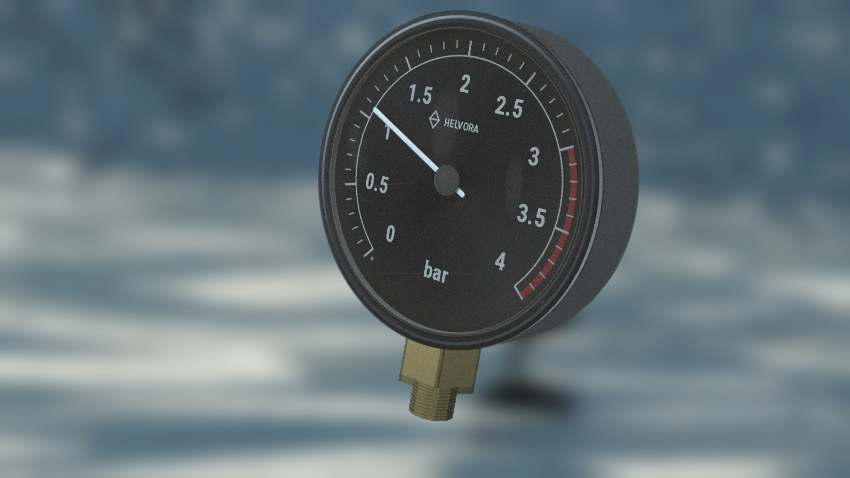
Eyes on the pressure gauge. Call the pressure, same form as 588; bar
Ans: 1.1; bar
